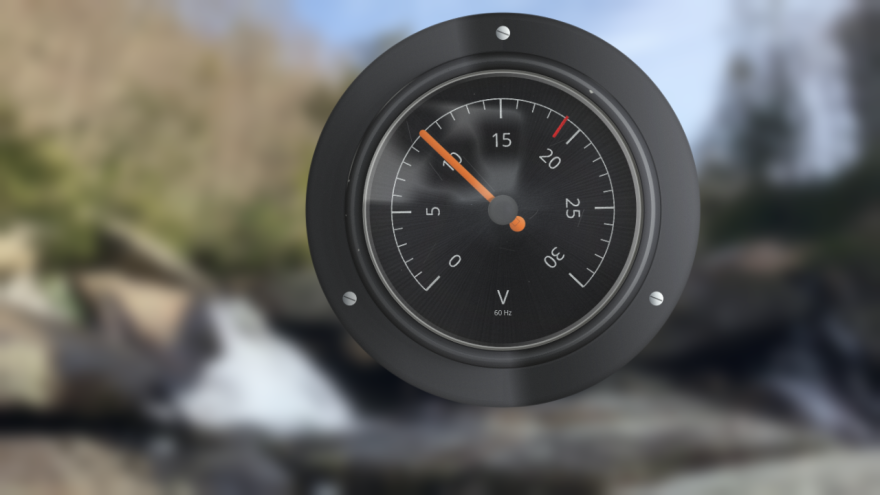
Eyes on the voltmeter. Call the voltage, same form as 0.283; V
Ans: 10; V
